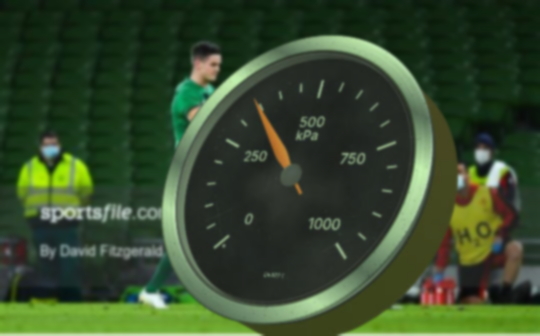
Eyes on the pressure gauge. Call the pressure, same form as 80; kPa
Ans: 350; kPa
